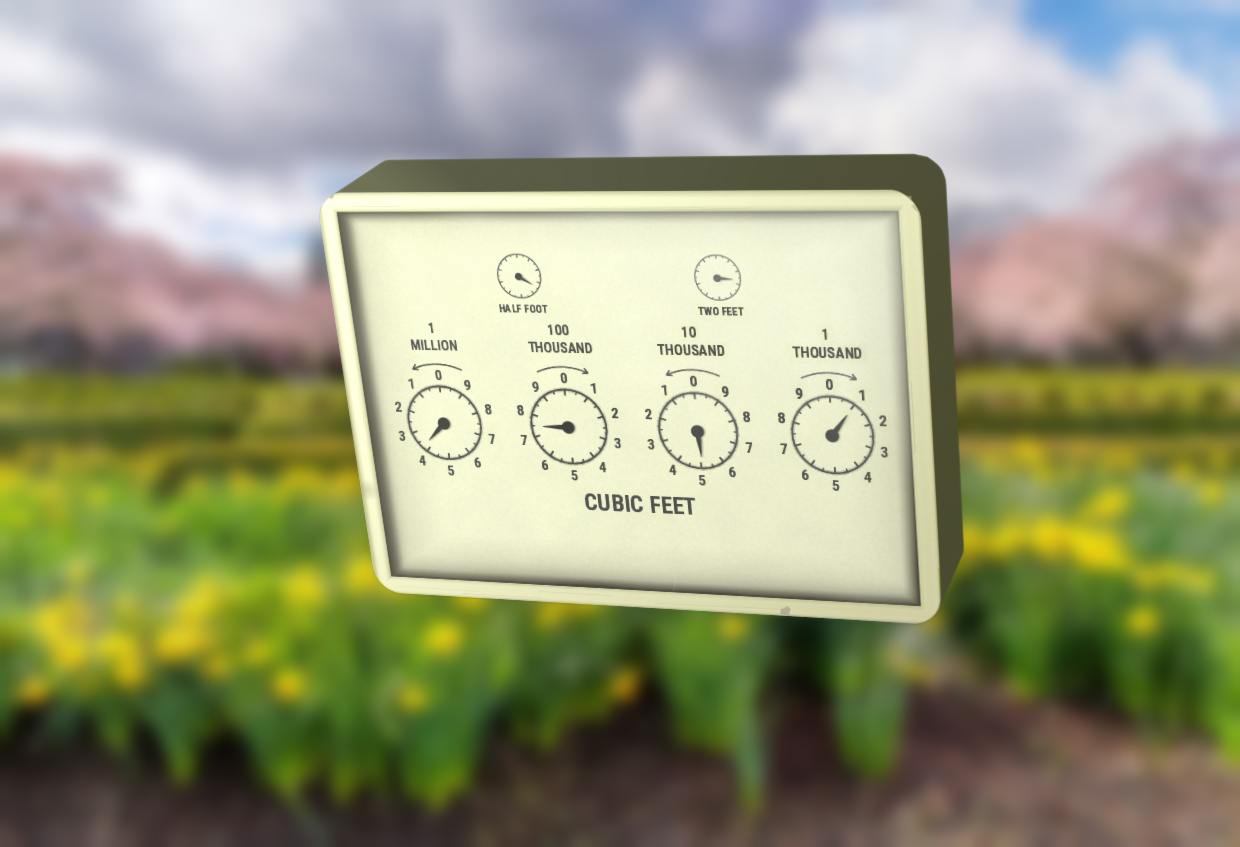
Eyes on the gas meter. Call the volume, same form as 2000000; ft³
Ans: 375100; ft³
